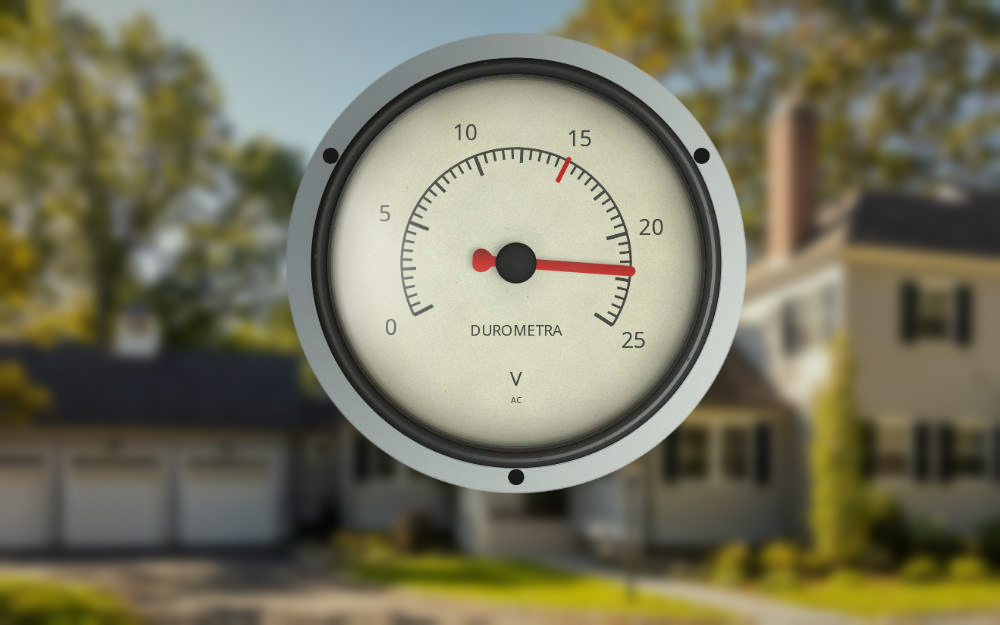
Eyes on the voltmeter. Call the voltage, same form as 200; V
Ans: 22; V
